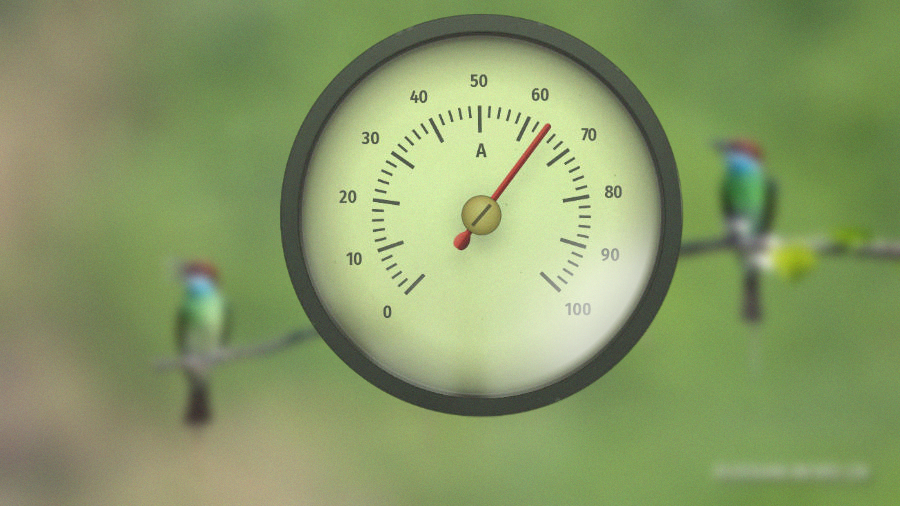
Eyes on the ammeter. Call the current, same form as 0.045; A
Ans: 64; A
